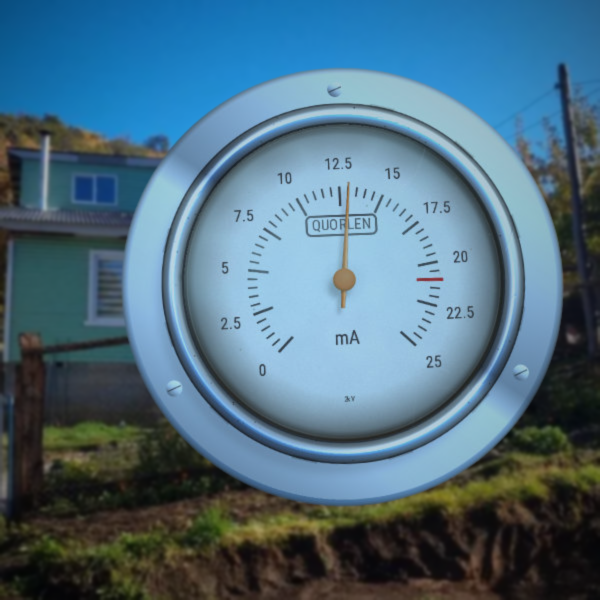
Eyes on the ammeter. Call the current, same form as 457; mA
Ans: 13; mA
